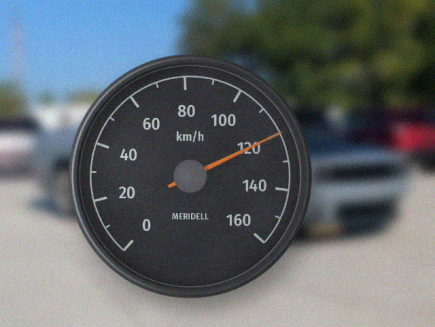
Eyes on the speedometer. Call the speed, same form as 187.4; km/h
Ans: 120; km/h
